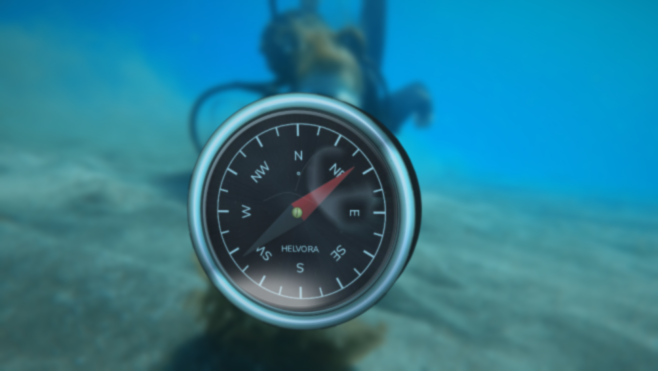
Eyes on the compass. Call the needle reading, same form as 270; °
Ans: 52.5; °
